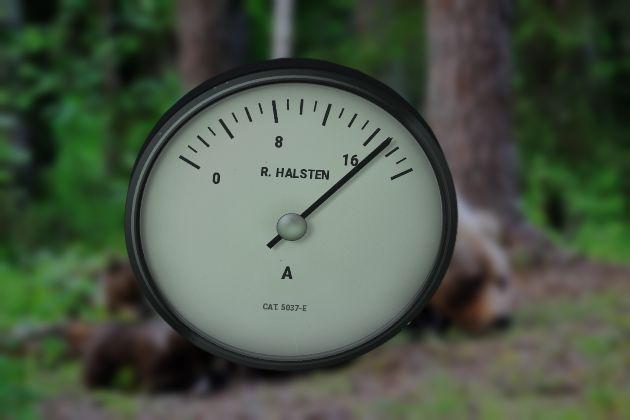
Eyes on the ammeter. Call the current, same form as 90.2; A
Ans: 17; A
